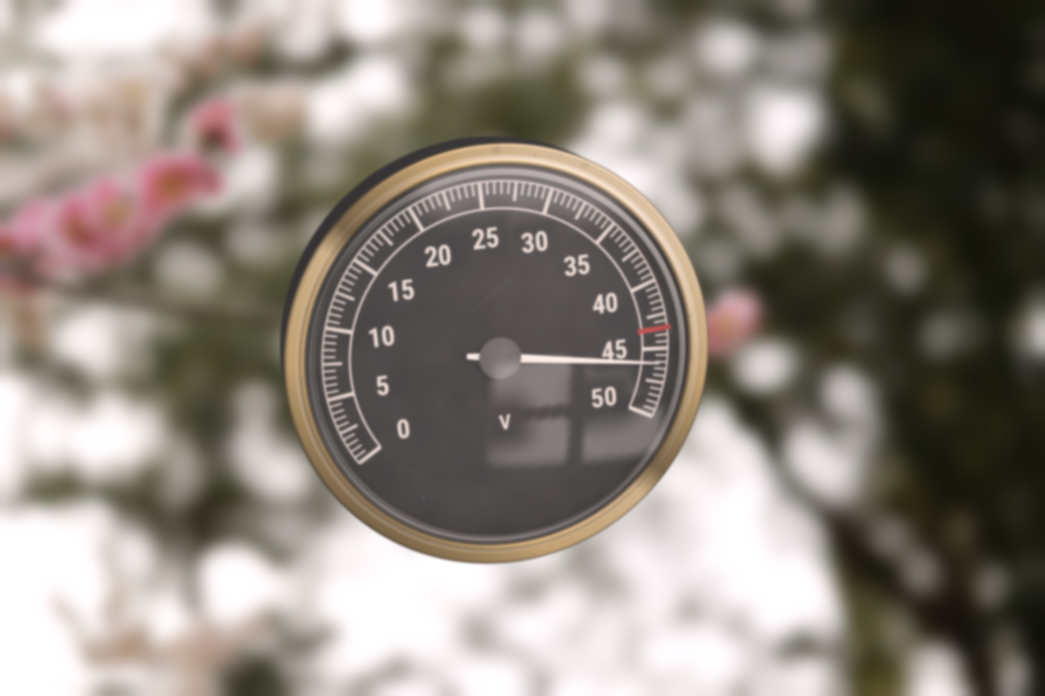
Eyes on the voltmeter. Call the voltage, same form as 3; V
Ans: 46; V
